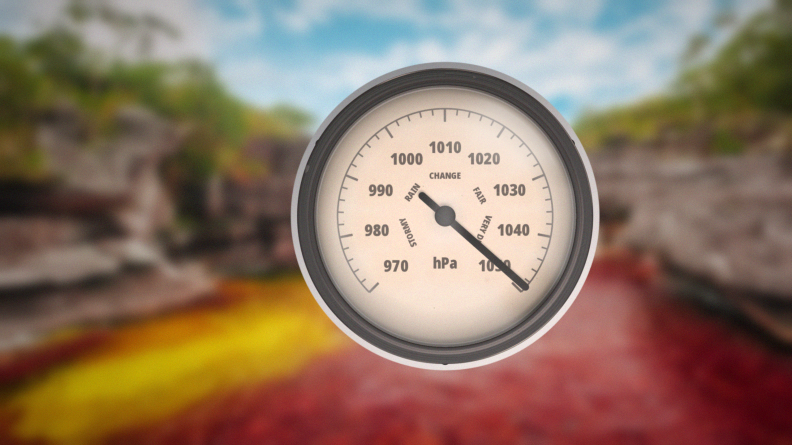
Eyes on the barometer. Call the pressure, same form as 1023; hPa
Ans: 1049; hPa
